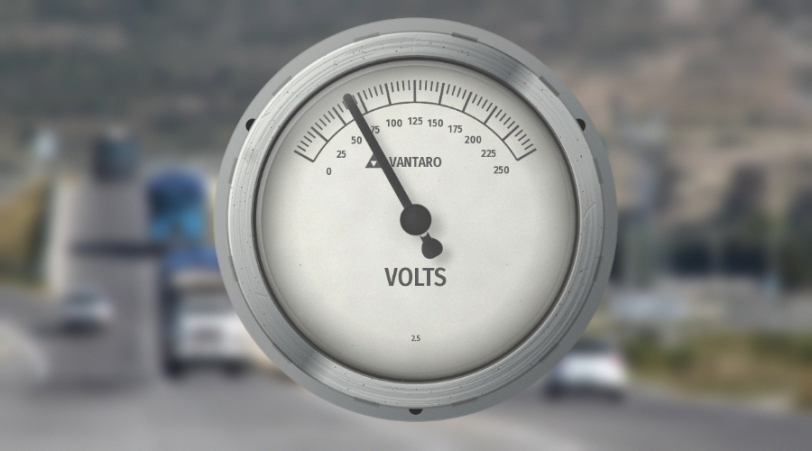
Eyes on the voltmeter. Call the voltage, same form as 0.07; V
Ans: 65; V
